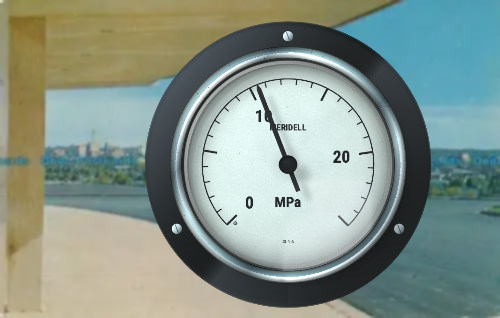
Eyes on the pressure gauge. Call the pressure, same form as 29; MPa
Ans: 10.5; MPa
